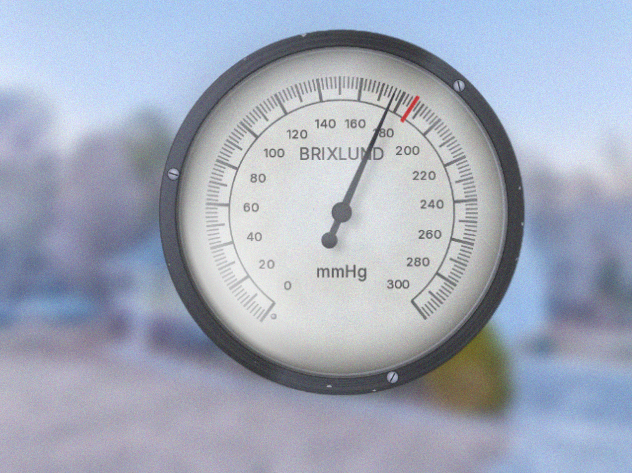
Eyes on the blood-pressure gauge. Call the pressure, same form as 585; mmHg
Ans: 176; mmHg
